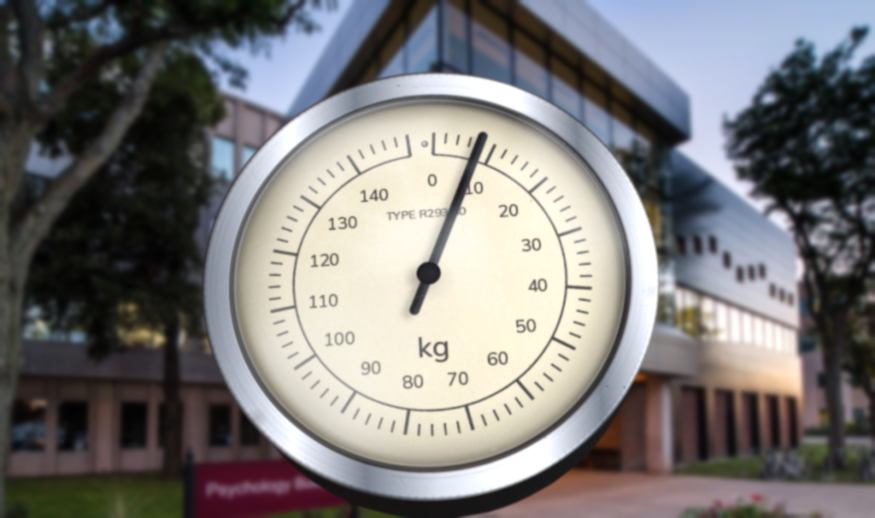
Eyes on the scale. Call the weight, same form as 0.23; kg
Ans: 8; kg
